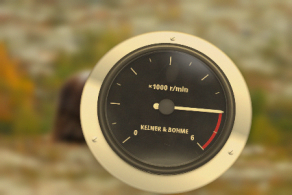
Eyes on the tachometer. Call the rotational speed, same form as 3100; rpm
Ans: 5000; rpm
